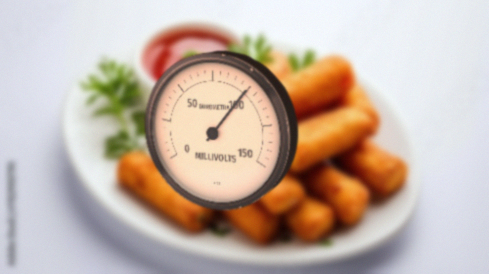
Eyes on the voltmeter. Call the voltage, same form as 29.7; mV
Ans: 100; mV
